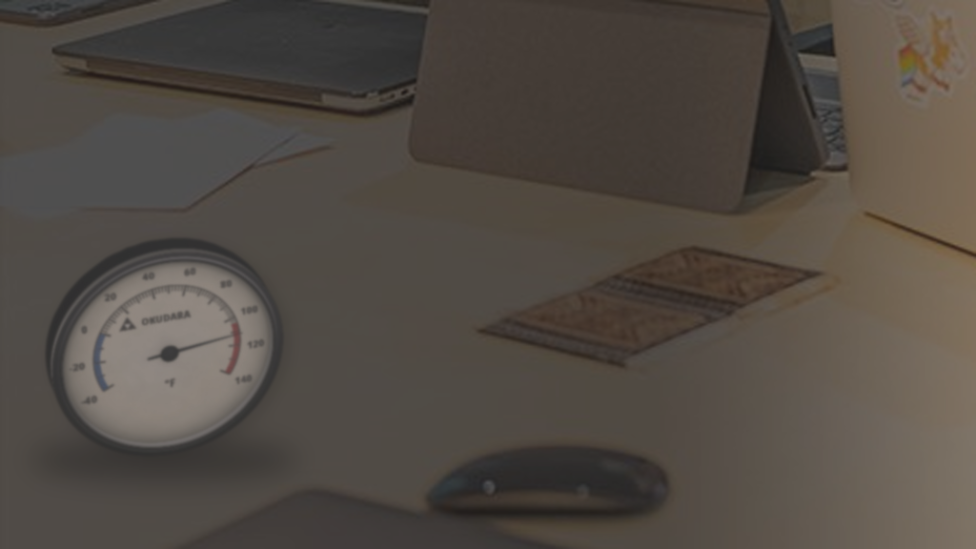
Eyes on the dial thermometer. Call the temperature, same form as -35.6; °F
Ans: 110; °F
